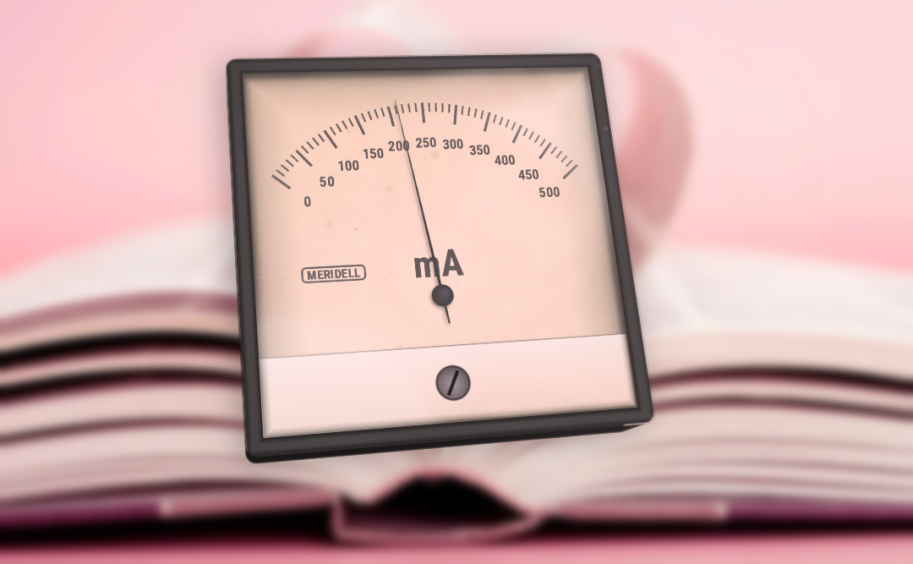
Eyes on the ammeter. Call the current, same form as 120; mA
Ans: 210; mA
